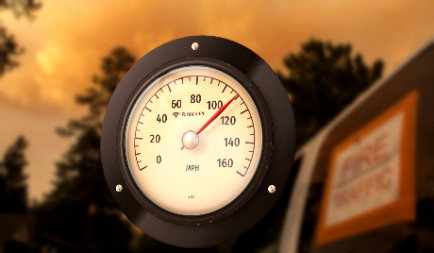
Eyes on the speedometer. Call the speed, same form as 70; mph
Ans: 110; mph
